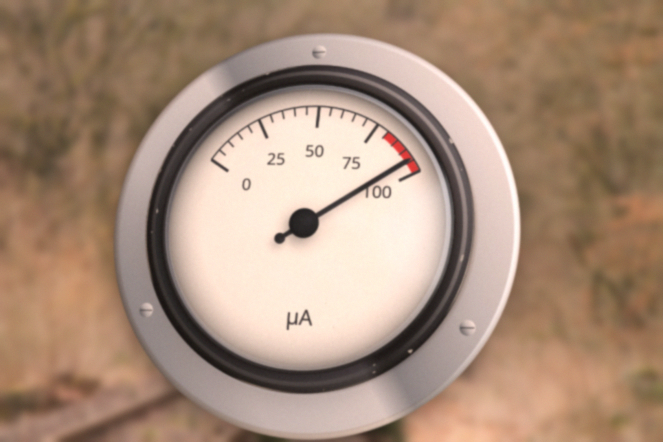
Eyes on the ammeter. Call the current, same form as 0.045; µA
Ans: 95; µA
